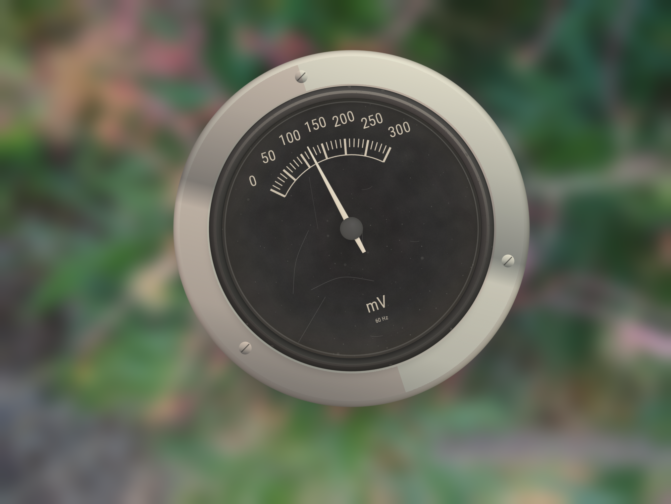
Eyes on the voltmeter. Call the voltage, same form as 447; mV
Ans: 120; mV
